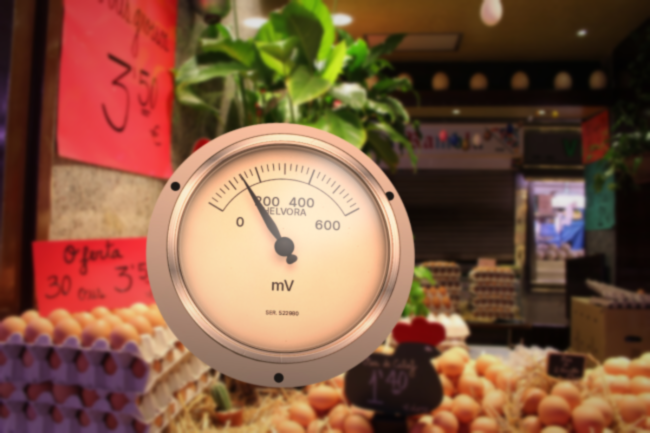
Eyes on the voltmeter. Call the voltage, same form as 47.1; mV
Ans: 140; mV
